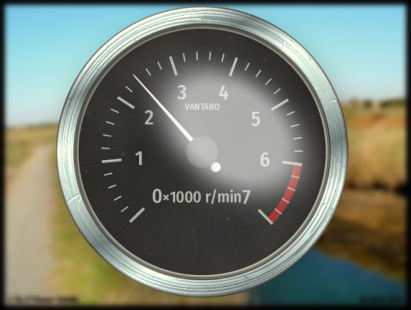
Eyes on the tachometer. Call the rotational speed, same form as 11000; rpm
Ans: 2400; rpm
